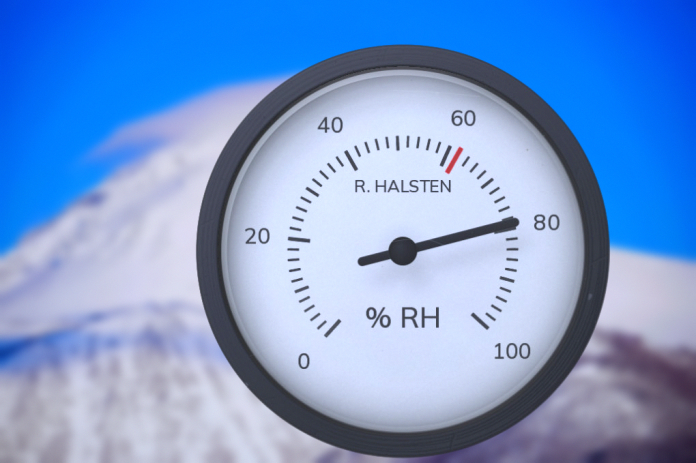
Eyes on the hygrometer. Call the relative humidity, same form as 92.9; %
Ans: 79; %
